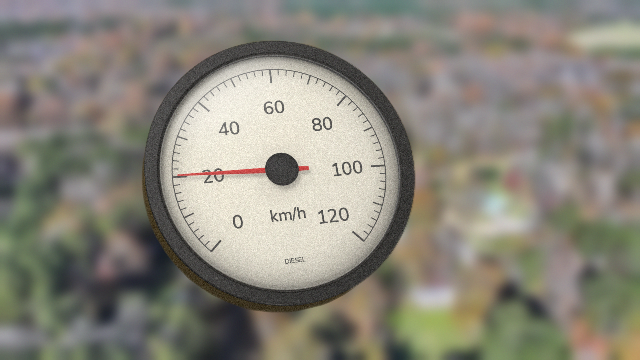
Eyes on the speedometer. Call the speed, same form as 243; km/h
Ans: 20; km/h
